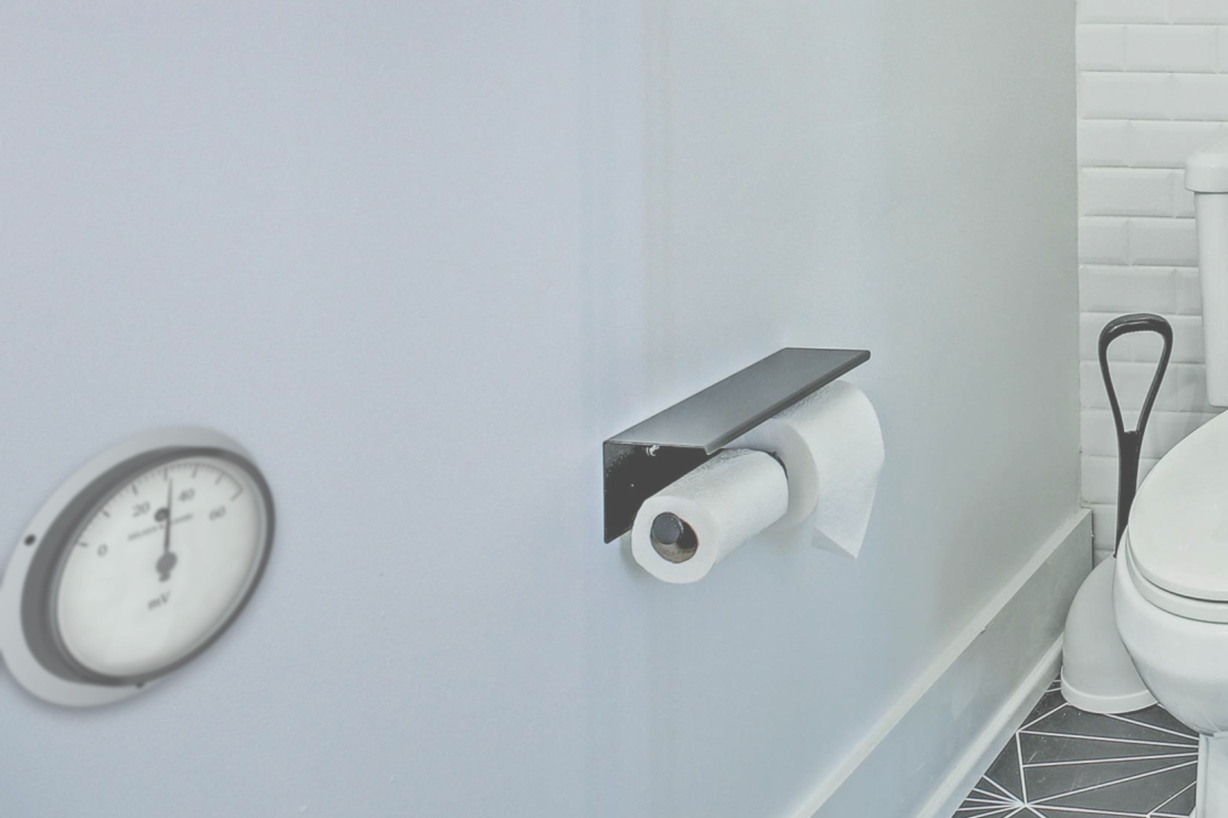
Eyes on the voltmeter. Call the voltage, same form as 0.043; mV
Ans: 30; mV
